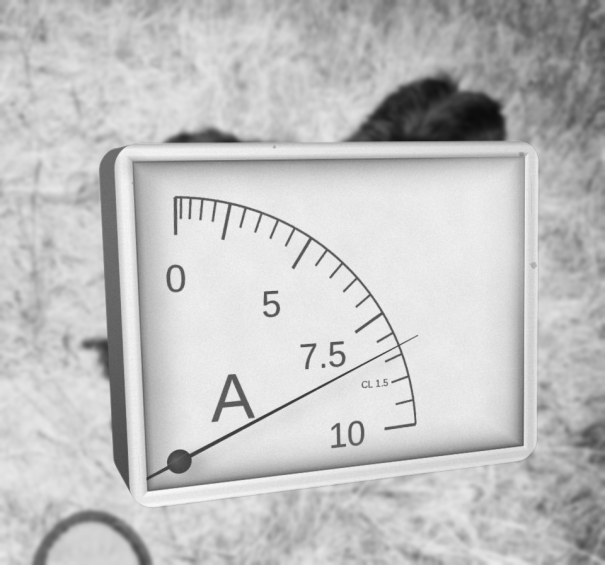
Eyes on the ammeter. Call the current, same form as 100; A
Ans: 8.25; A
